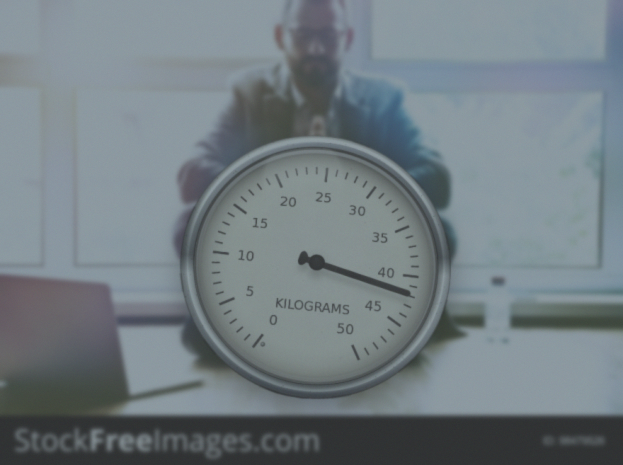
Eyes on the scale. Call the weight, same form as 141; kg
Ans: 42; kg
